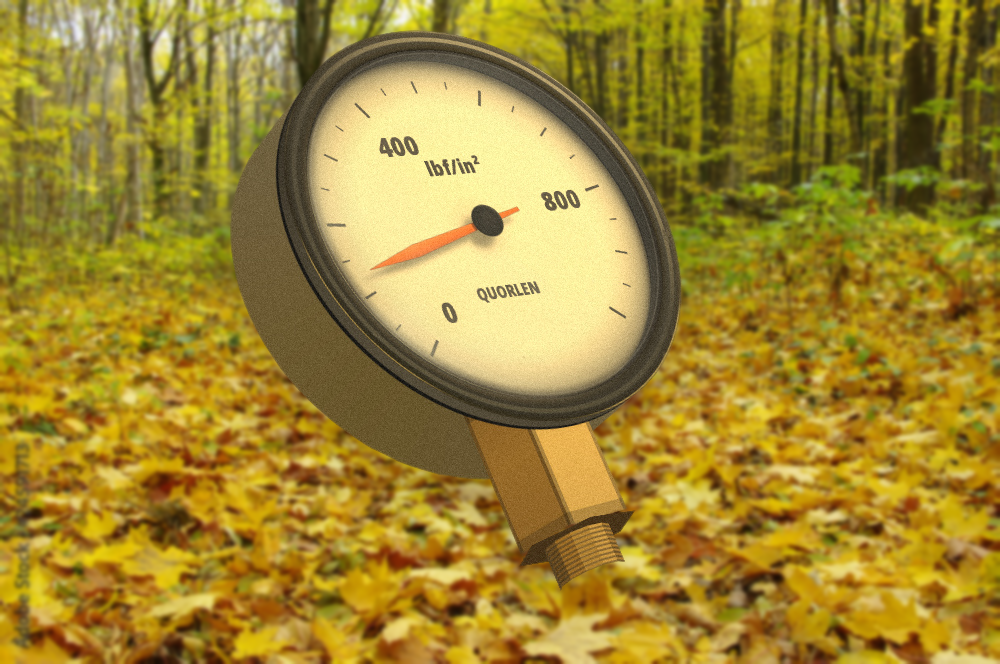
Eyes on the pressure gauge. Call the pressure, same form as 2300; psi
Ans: 125; psi
